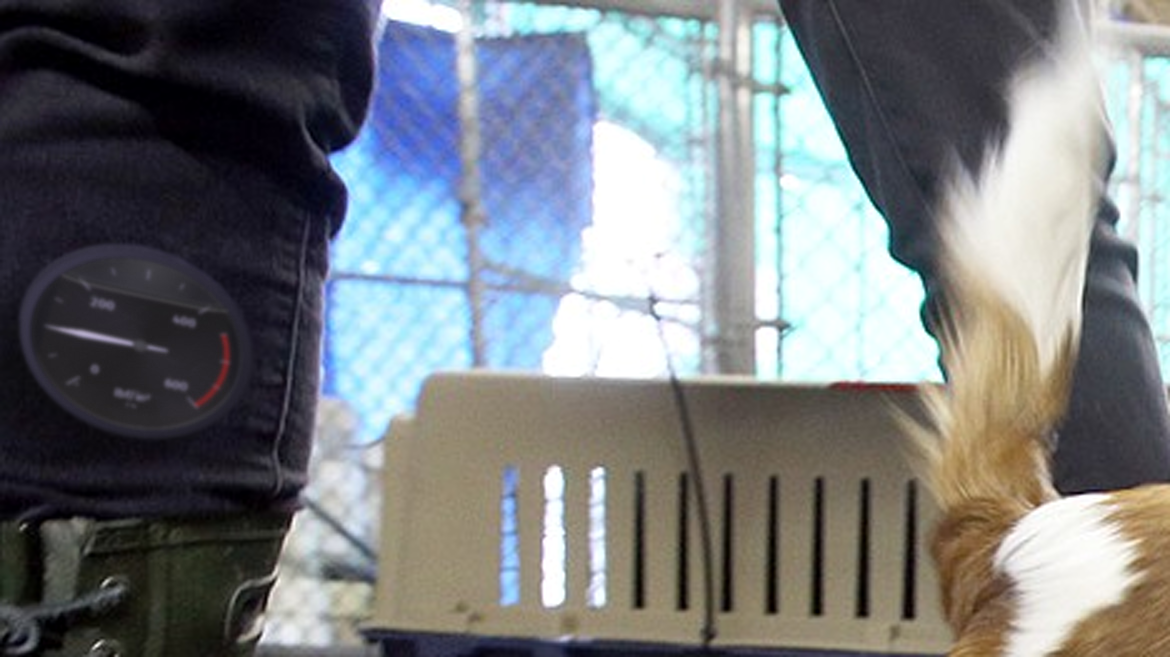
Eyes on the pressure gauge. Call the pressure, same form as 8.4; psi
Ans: 100; psi
